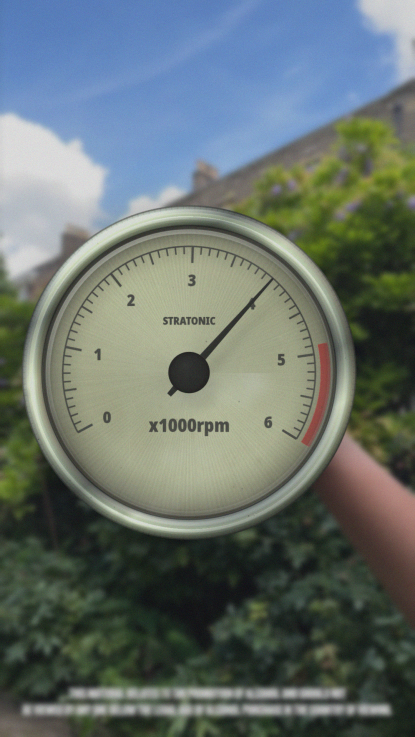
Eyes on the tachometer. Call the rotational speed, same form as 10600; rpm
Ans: 4000; rpm
